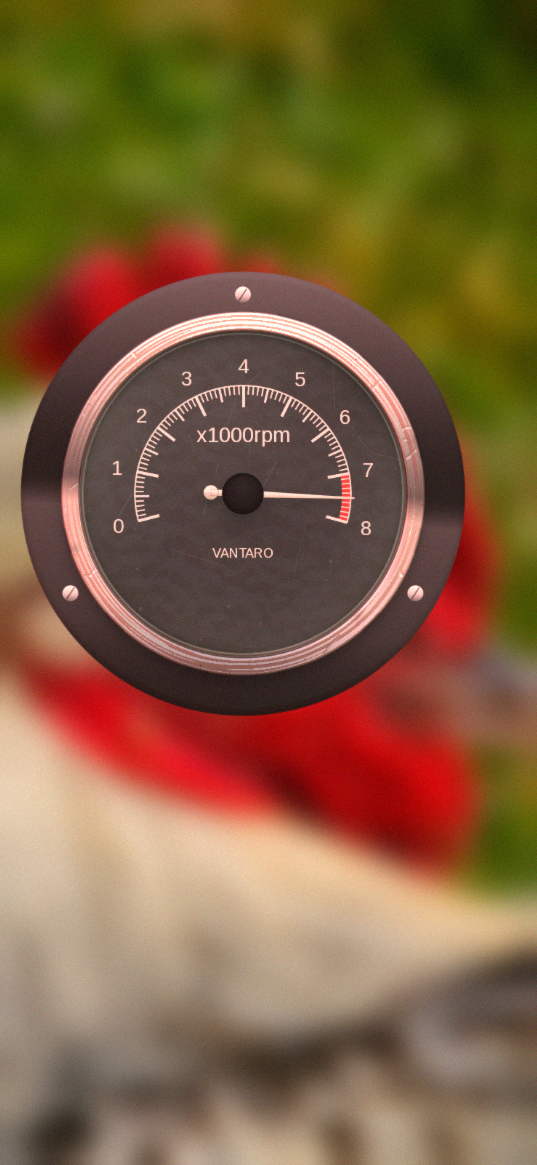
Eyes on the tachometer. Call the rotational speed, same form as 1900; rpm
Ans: 7500; rpm
